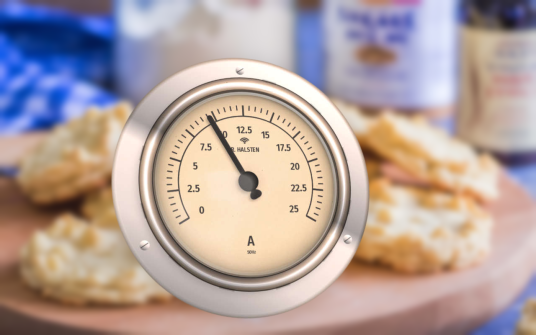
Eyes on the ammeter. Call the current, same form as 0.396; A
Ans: 9.5; A
